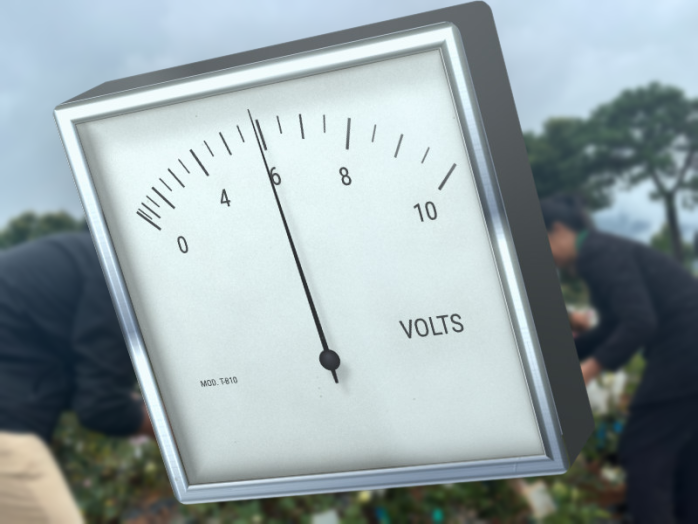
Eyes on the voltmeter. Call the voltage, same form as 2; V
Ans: 6; V
